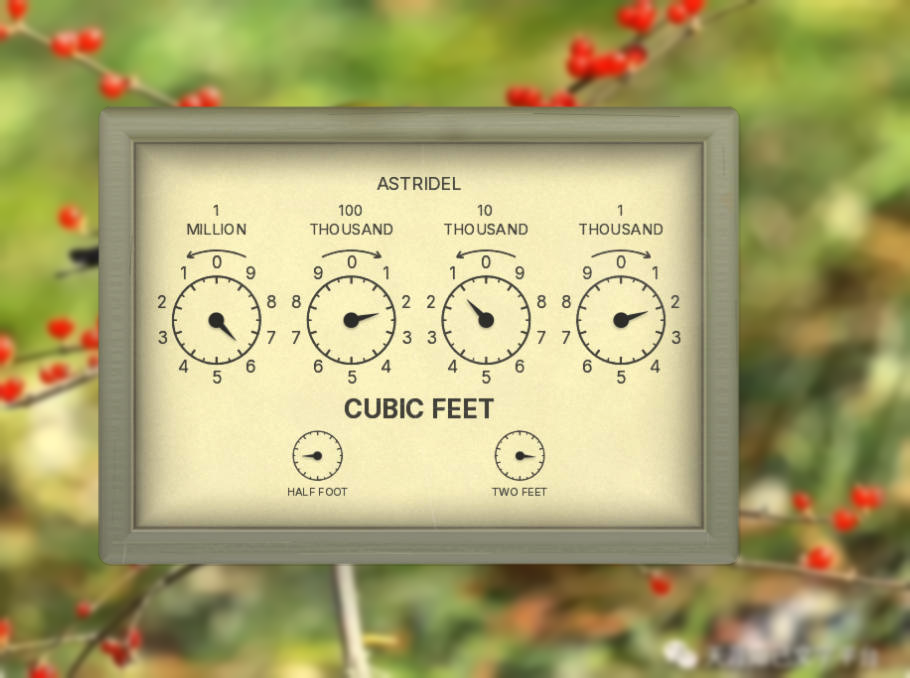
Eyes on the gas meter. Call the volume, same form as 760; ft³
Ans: 621200; ft³
